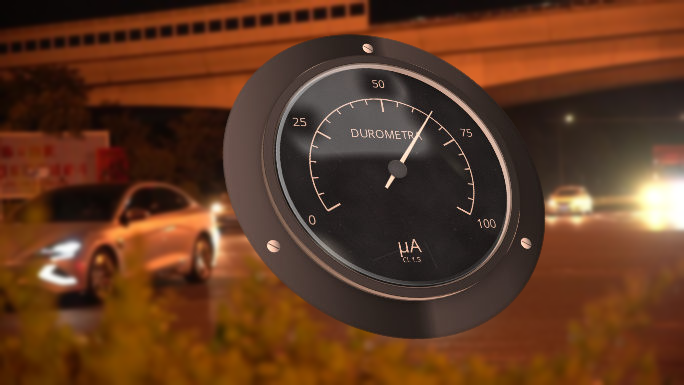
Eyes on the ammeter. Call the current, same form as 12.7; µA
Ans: 65; µA
